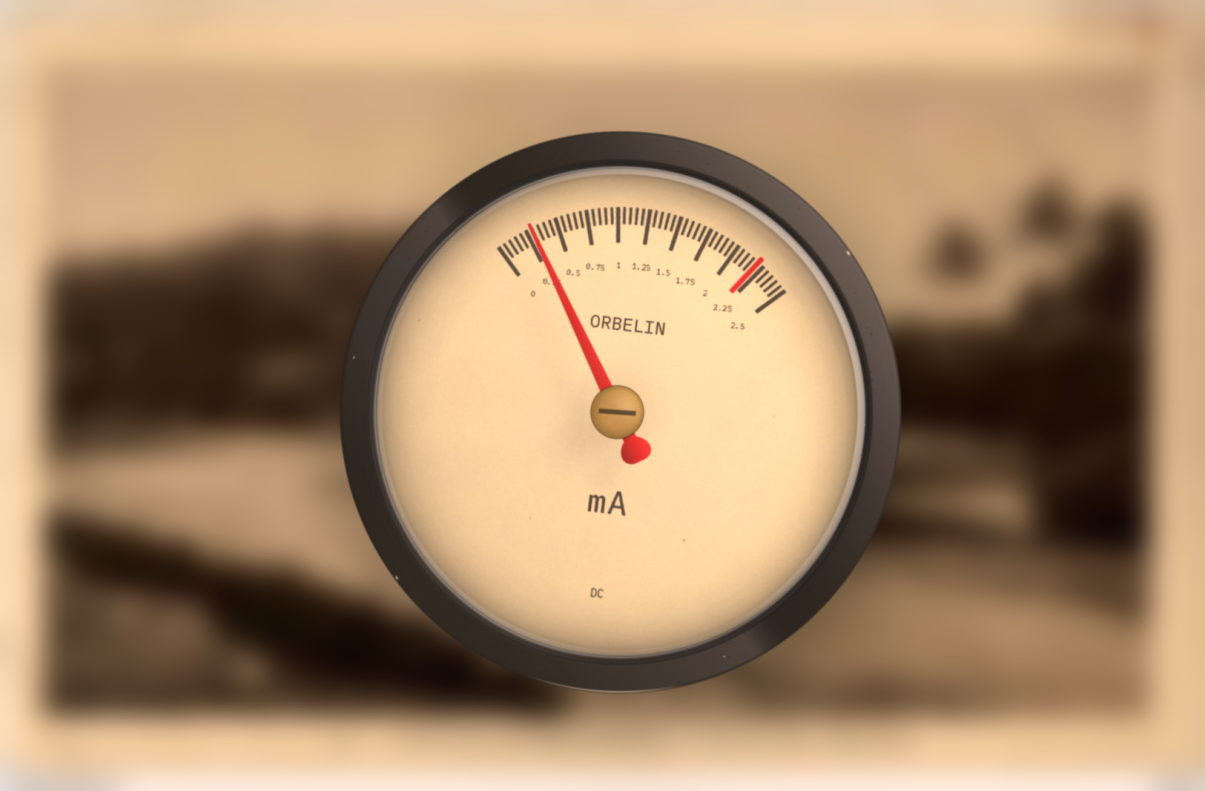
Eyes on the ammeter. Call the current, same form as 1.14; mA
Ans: 0.3; mA
